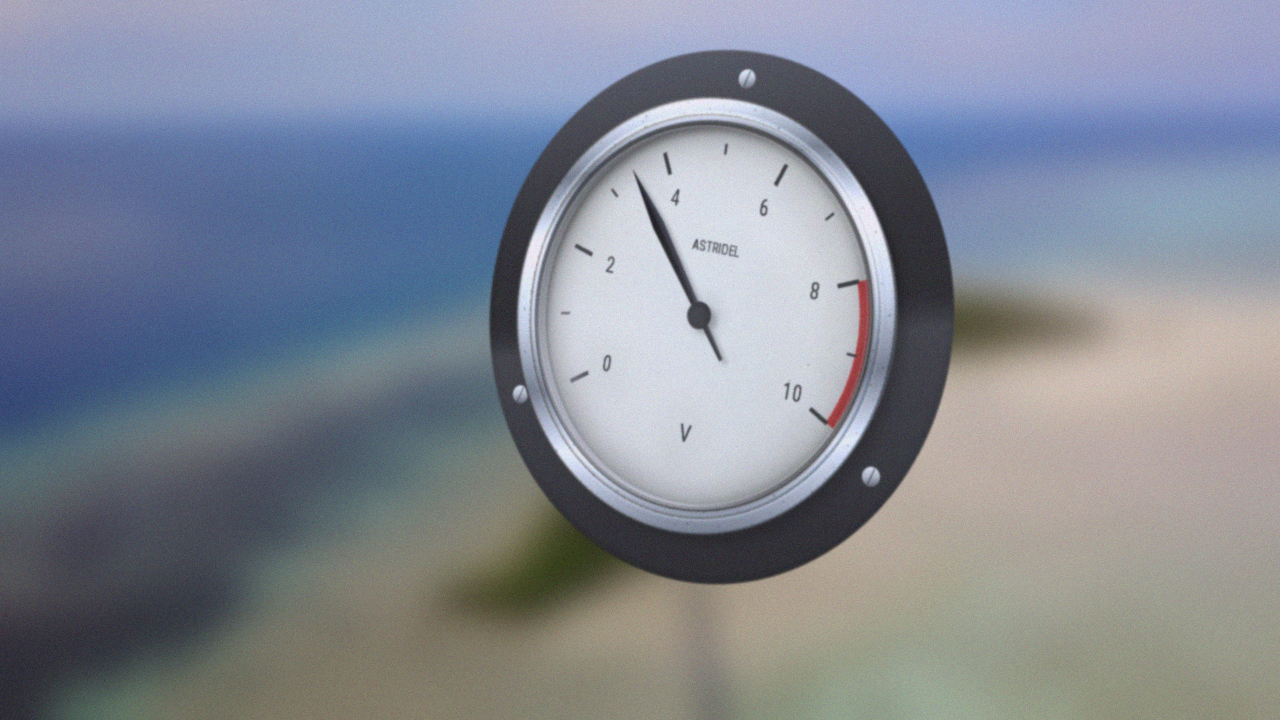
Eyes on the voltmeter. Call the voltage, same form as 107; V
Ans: 3.5; V
